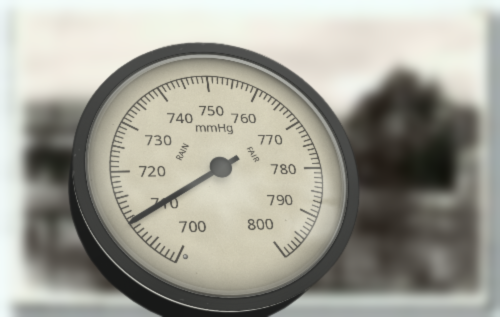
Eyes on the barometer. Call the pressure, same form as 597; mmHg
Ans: 710; mmHg
